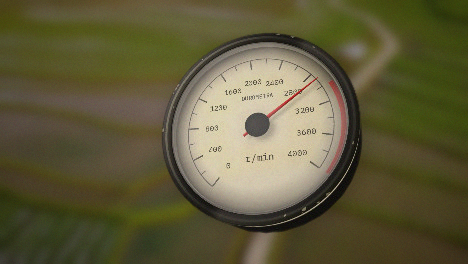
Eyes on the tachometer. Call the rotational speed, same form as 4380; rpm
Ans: 2900; rpm
